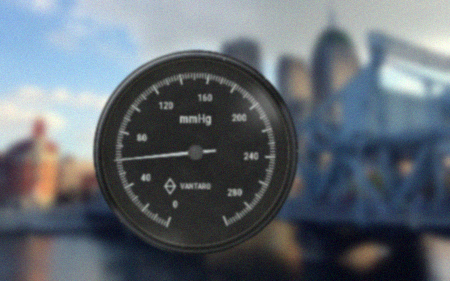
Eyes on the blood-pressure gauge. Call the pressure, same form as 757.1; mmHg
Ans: 60; mmHg
